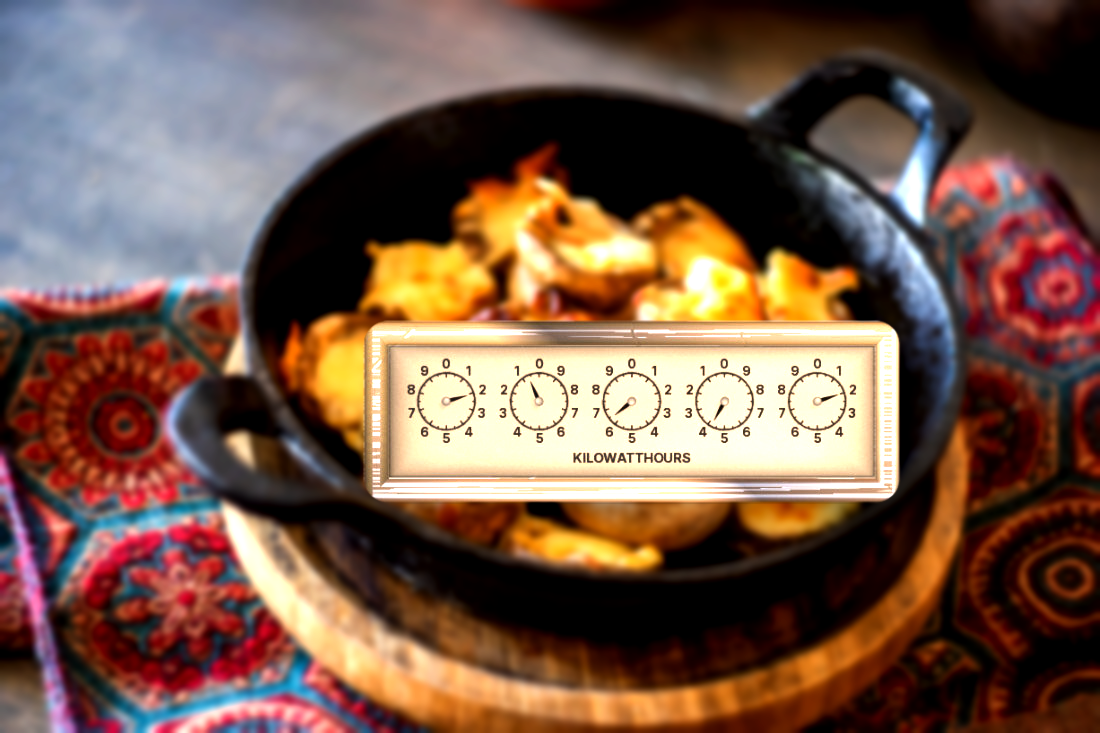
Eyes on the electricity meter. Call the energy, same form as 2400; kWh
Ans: 20642; kWh
